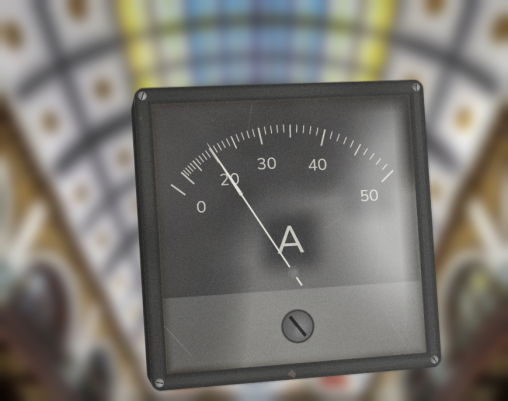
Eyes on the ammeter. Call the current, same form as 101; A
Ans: 20; A
